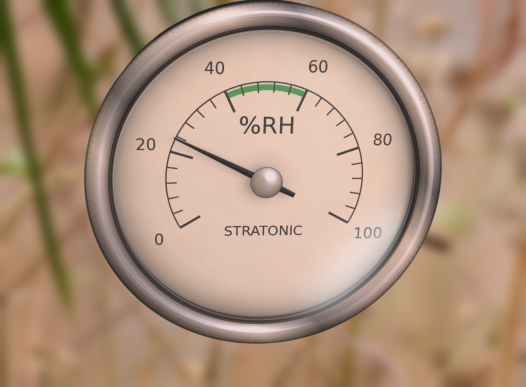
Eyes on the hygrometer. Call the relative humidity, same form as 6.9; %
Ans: 24; %
